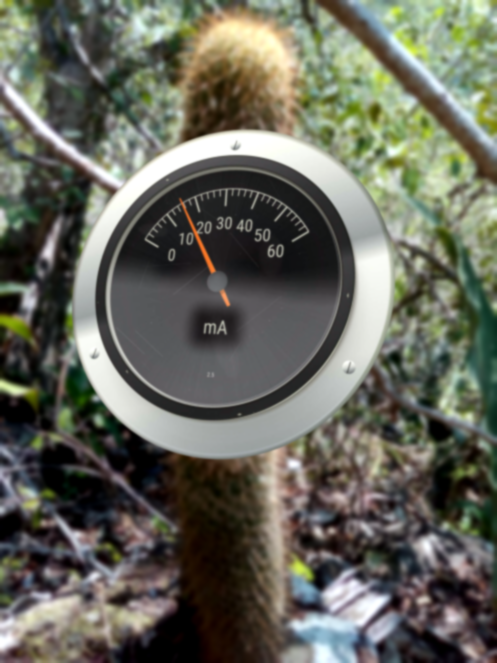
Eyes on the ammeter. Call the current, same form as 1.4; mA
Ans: 16; mA
